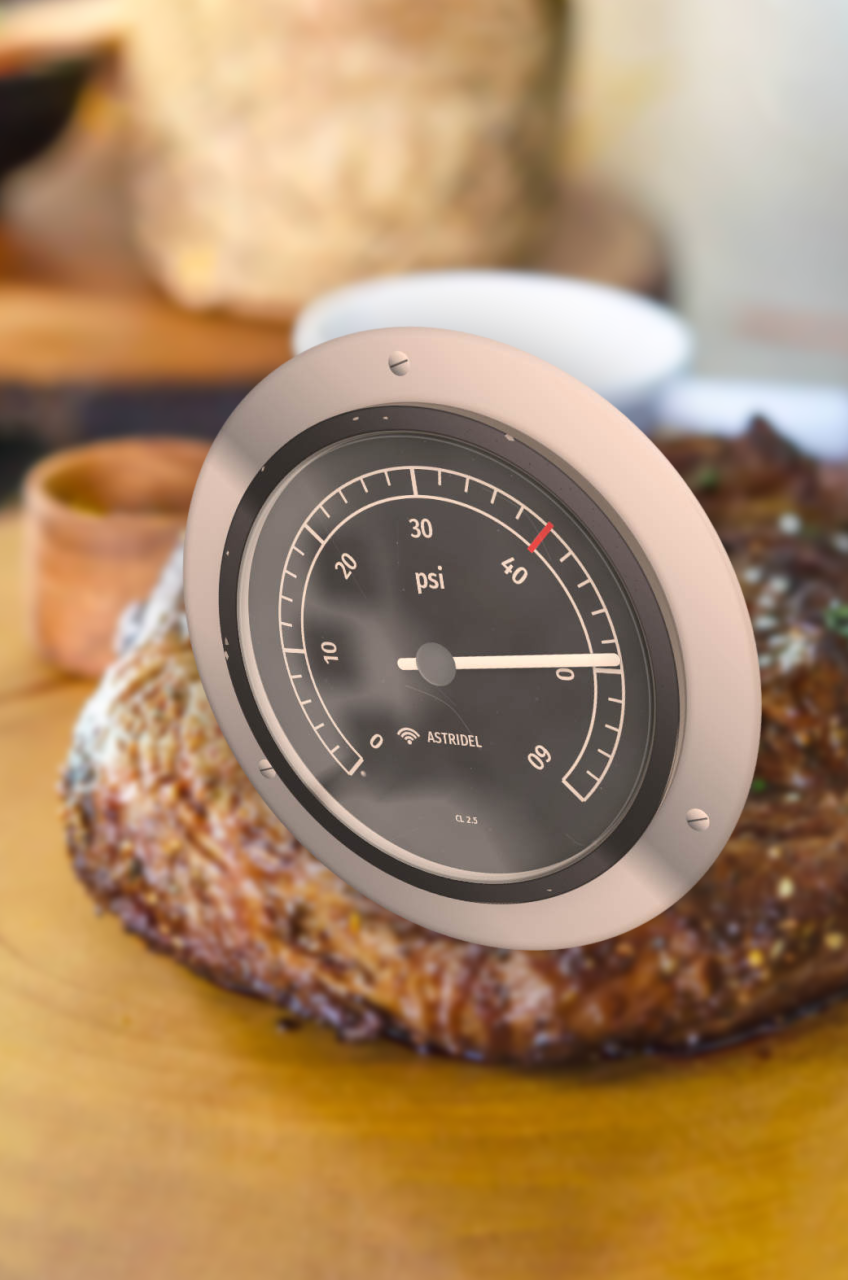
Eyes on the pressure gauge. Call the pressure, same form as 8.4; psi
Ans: 49; psi
